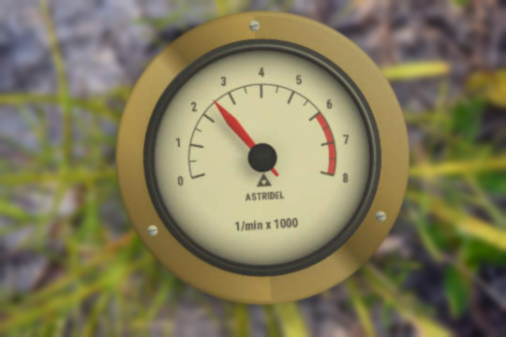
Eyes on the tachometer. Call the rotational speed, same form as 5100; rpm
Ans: 2500; rpm
